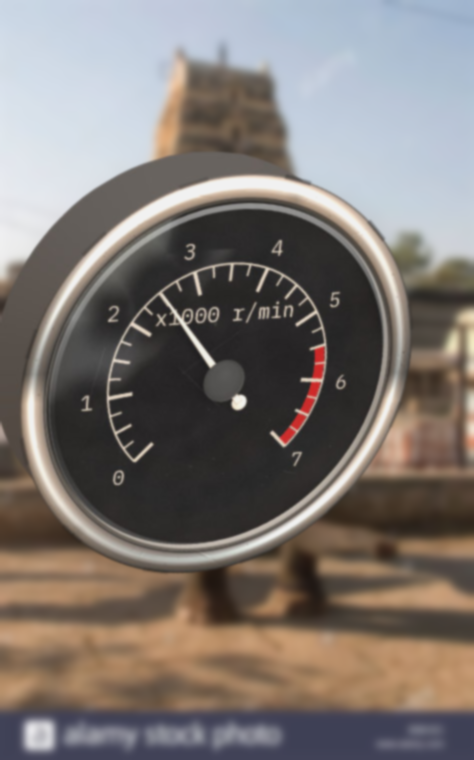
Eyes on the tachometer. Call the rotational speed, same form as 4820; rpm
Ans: 2500; rpm
